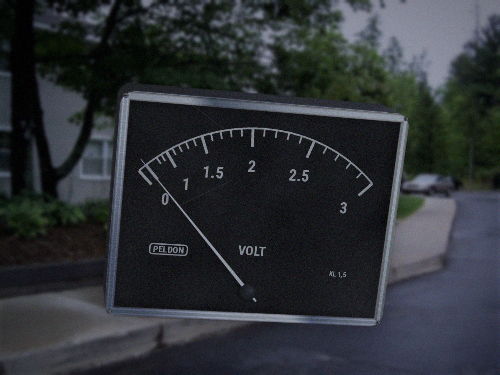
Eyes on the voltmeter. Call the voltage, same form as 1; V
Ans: 0.5; V
